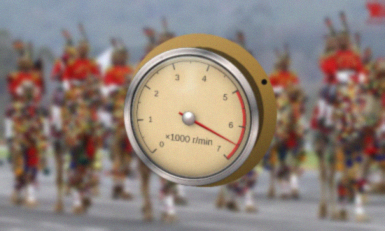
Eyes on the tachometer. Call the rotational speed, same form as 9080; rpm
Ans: 6500; rpm
